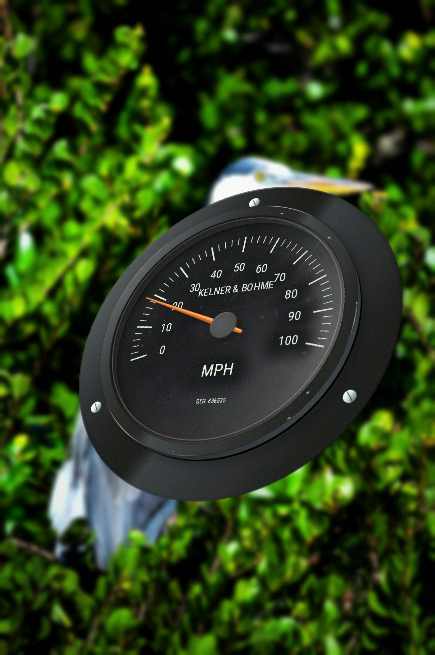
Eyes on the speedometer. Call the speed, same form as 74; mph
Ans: 18; mph
